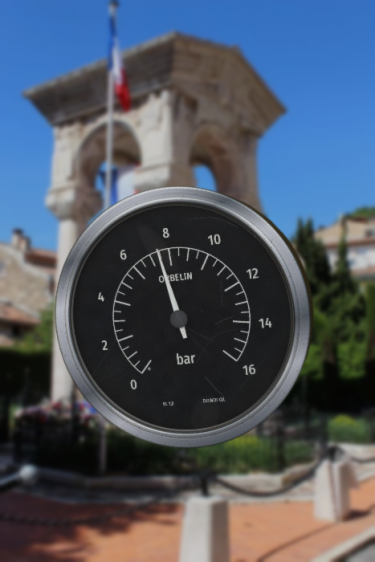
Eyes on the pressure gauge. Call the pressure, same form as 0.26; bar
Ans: 7.5; bar
